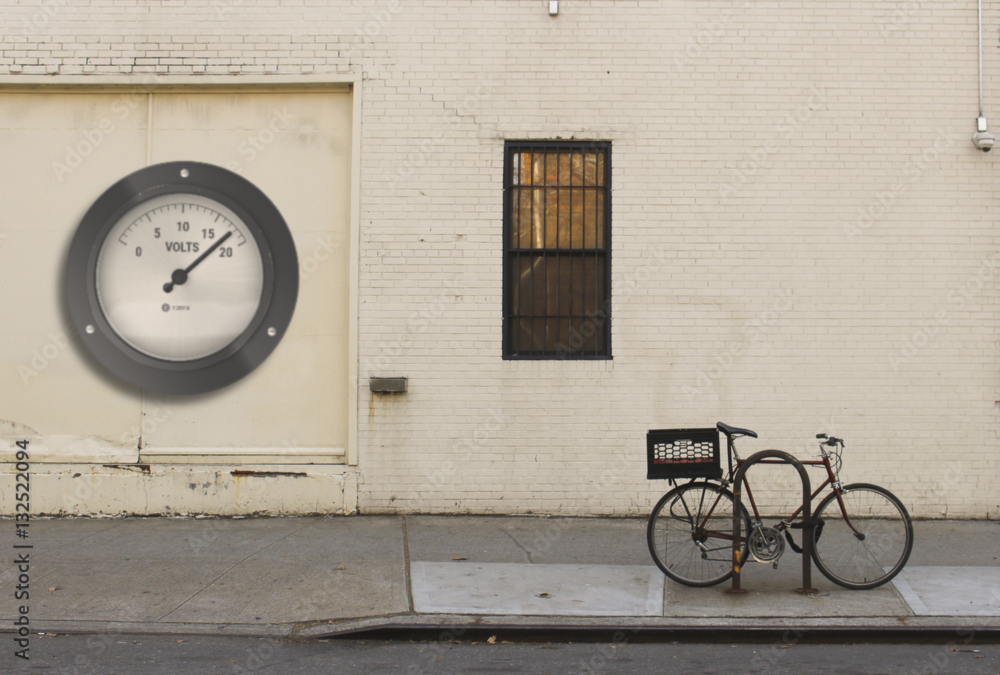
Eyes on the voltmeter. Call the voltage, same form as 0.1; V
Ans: 18; V
